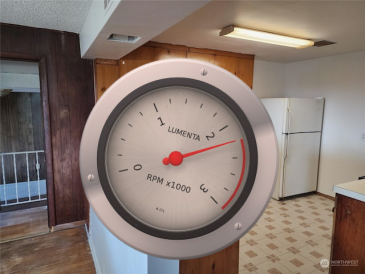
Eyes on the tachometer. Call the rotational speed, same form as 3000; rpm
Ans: 2200; rpm
